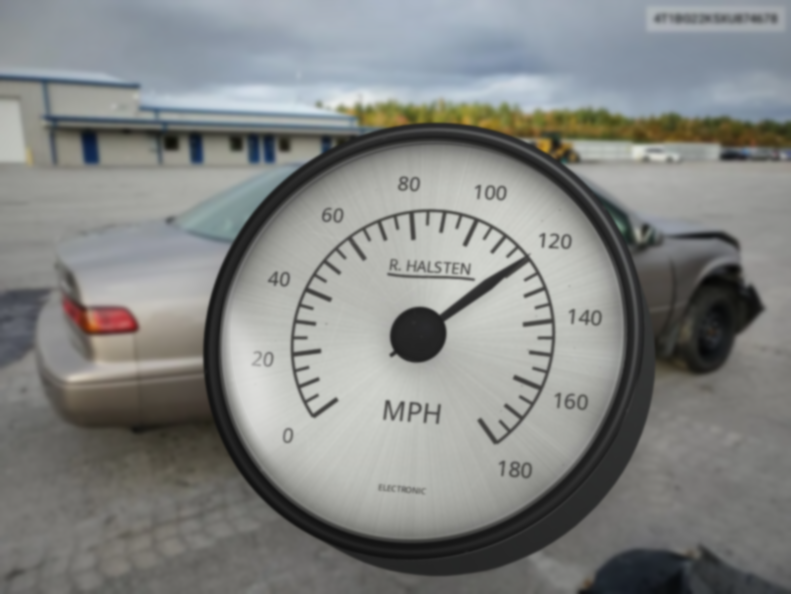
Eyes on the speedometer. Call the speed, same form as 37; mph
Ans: 120; mph
